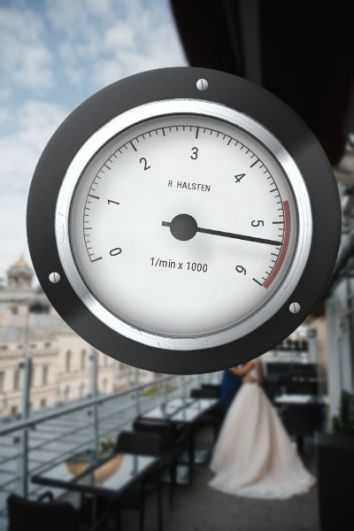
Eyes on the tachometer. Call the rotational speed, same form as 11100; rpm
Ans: 5300; rpm
